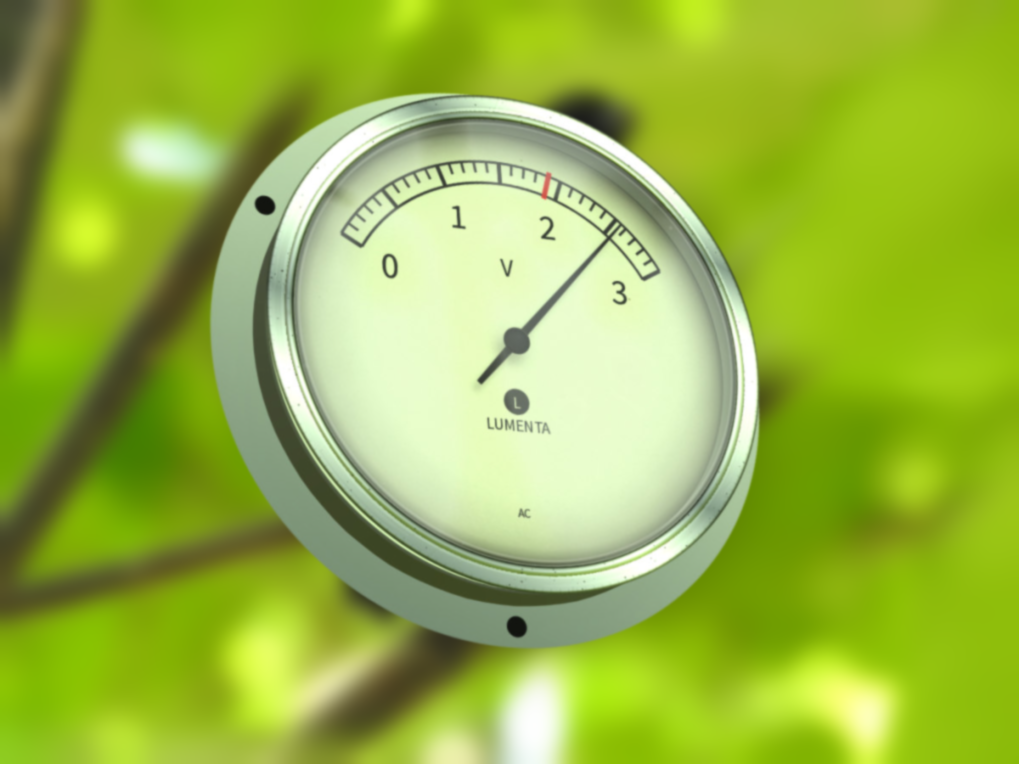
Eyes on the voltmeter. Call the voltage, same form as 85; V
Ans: 2.55; V
